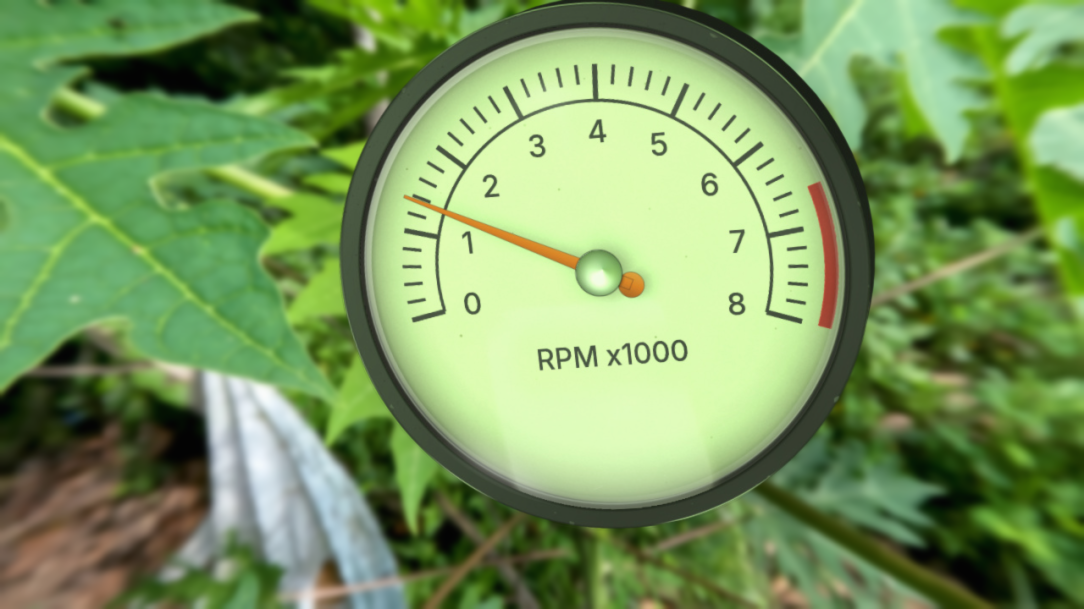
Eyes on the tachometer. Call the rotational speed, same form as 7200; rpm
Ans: 1400; rpm
